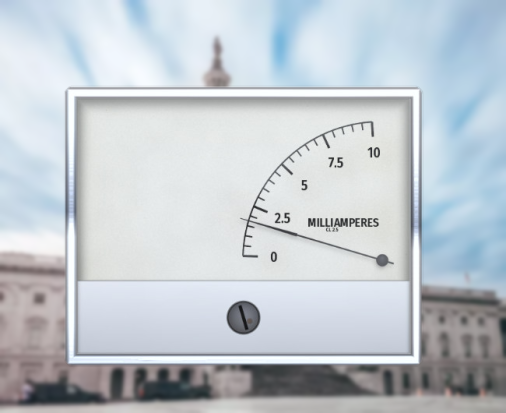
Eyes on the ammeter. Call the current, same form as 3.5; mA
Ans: 1.75; mA
